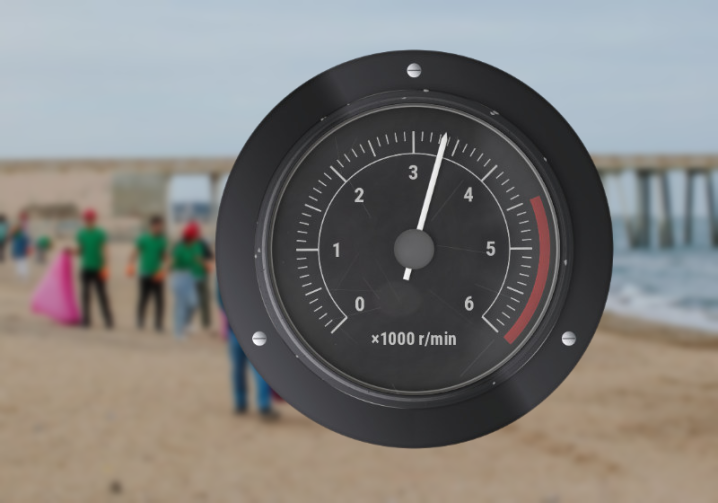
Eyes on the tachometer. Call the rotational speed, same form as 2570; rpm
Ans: 3350; rpm
